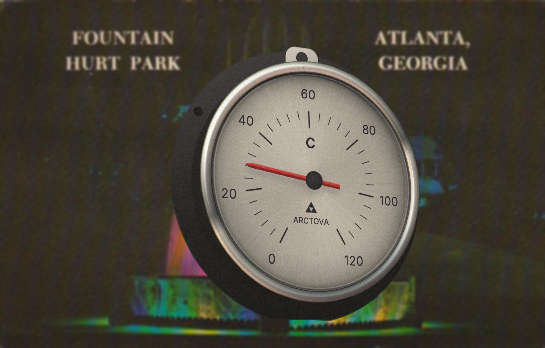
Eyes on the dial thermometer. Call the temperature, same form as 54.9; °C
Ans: 28; °C
